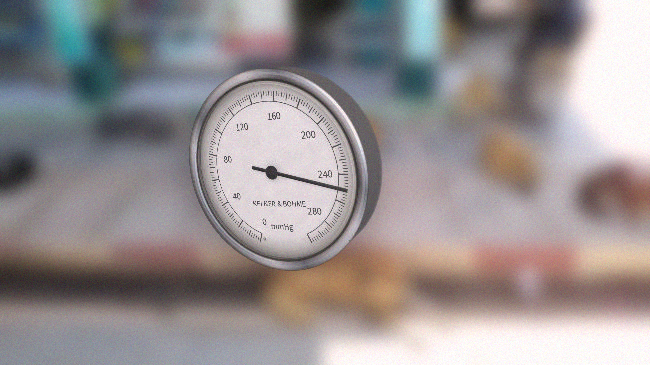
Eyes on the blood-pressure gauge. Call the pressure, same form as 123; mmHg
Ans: 250; mmHg
